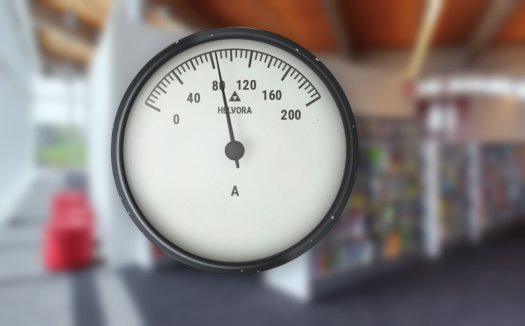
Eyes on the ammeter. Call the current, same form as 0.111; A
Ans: 85; A
